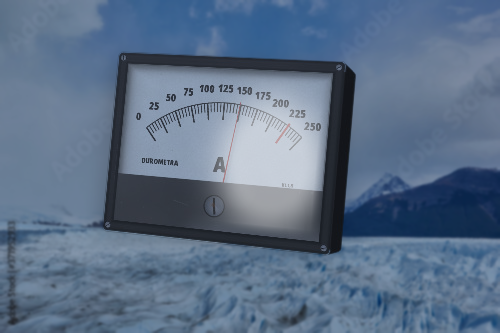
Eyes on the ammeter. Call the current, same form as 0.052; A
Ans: 150; A
